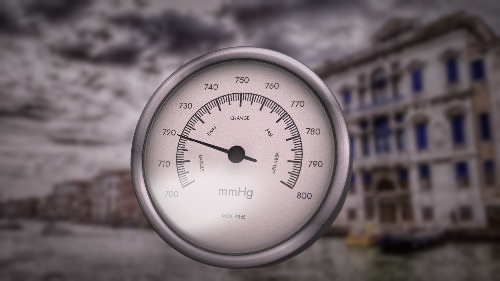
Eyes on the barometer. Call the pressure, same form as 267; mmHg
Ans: 720; mmHg
